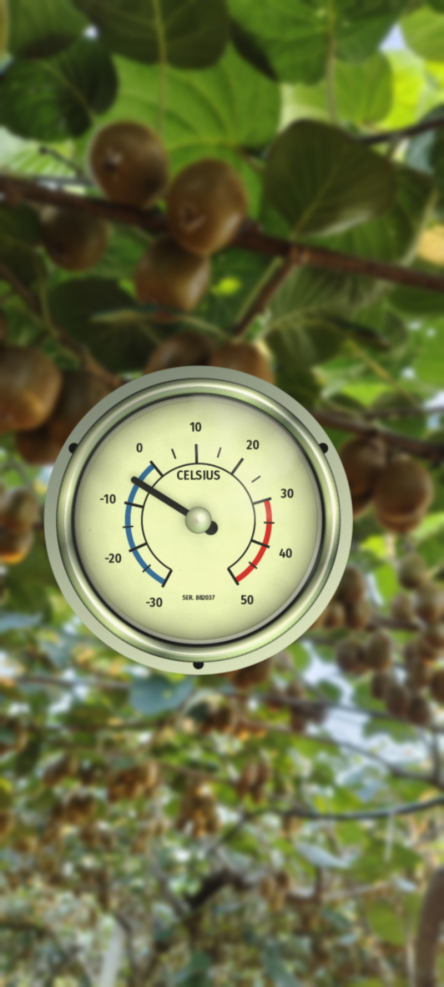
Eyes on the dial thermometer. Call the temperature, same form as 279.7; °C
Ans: -5; °C
